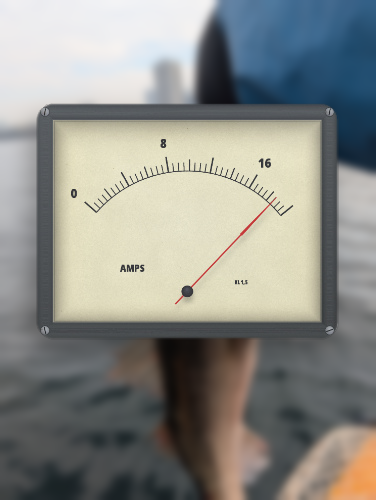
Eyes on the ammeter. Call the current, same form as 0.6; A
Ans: 18.5; A
